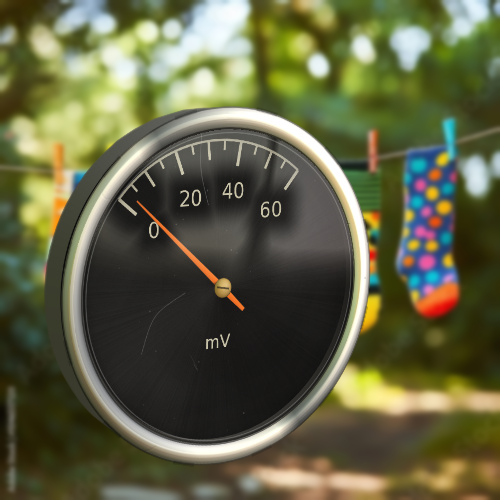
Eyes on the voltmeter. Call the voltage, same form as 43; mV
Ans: 2.5; mV
